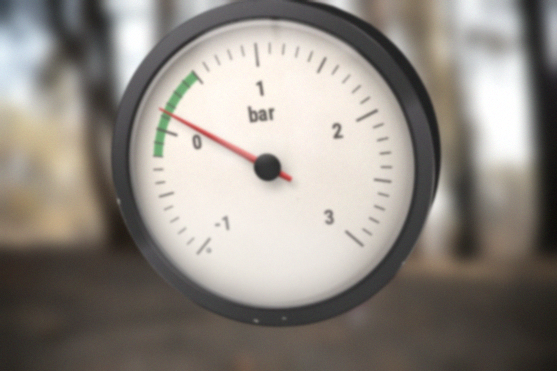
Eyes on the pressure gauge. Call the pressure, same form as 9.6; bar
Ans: 0.15; bar
